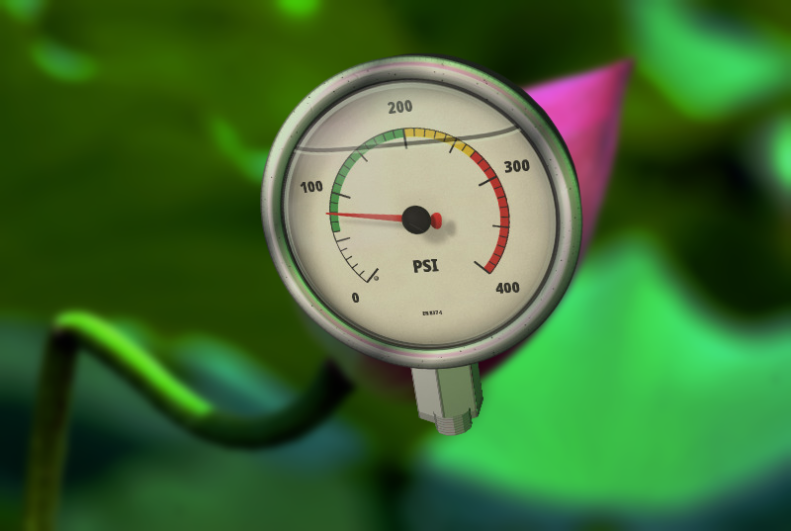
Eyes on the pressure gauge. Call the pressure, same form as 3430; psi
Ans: 80; psi
